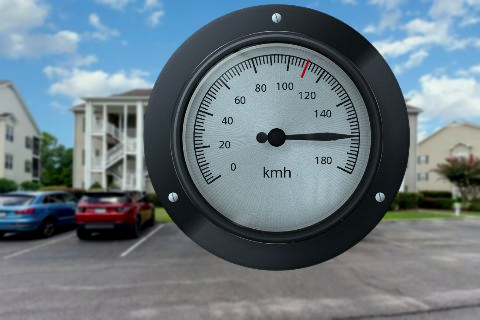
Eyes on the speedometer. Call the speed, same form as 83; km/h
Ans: 160; km/h
